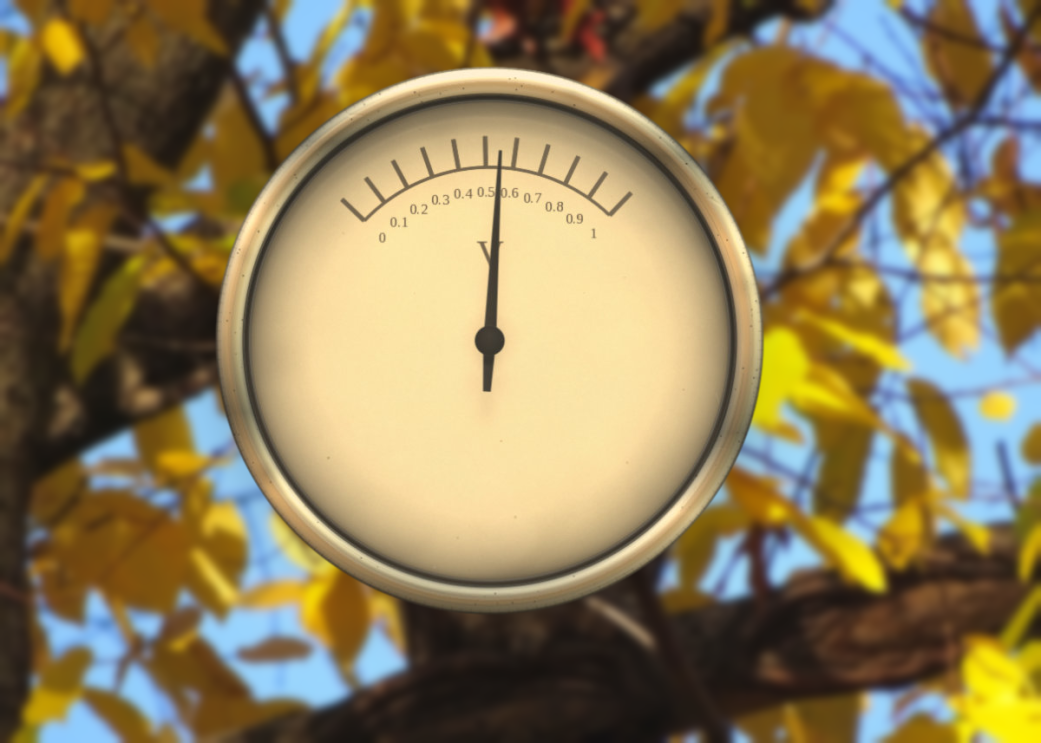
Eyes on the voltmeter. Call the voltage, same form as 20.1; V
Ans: 0.55; V
